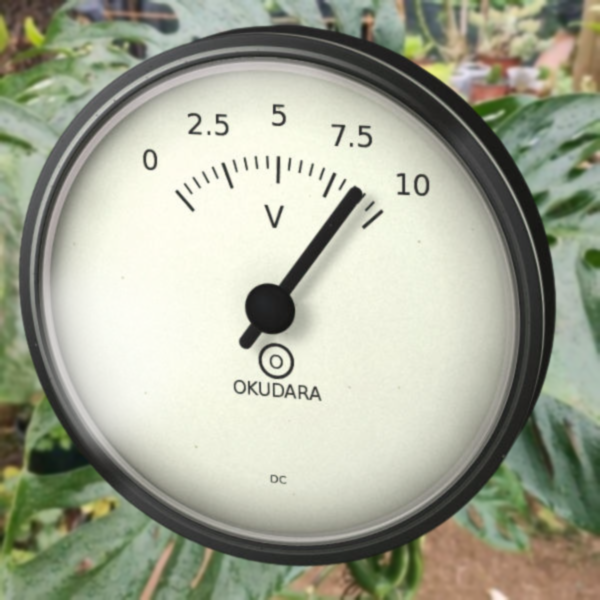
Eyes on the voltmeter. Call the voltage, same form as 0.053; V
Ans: 8.75; V
